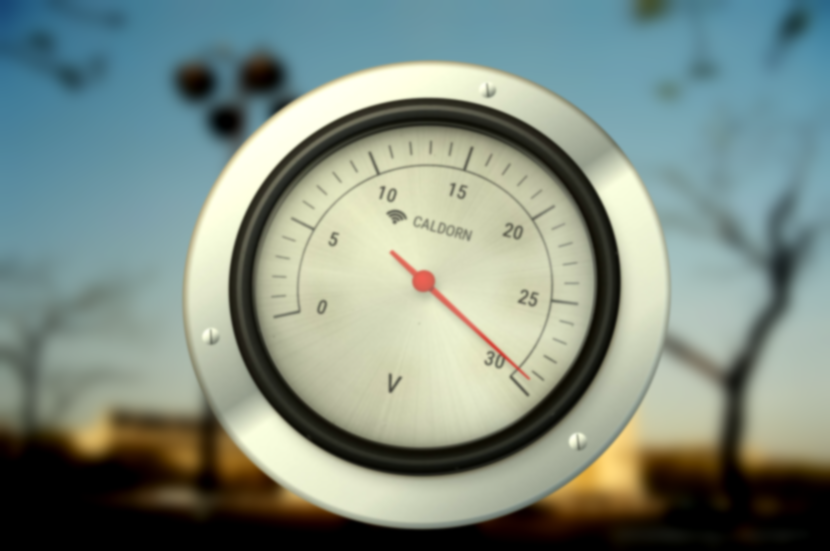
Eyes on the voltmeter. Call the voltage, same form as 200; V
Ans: 29.5; V
